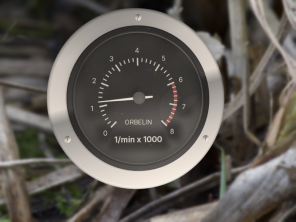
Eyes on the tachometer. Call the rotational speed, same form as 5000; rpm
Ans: 1200; rpm
